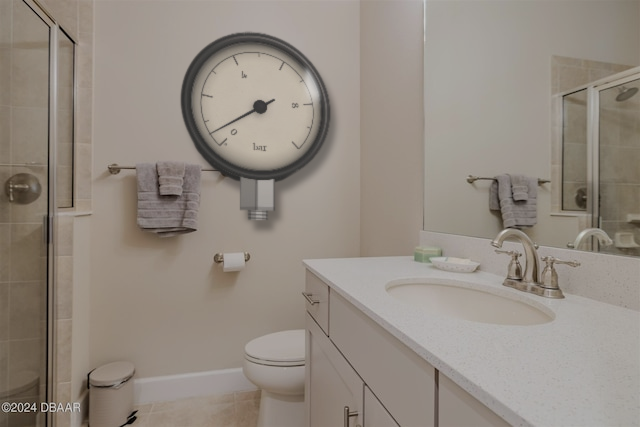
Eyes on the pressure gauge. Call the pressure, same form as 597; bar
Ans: 0.5; bar
